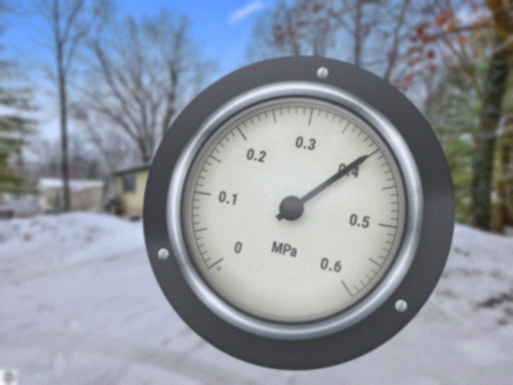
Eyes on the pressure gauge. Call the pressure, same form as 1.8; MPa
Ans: 0.4; MPa
